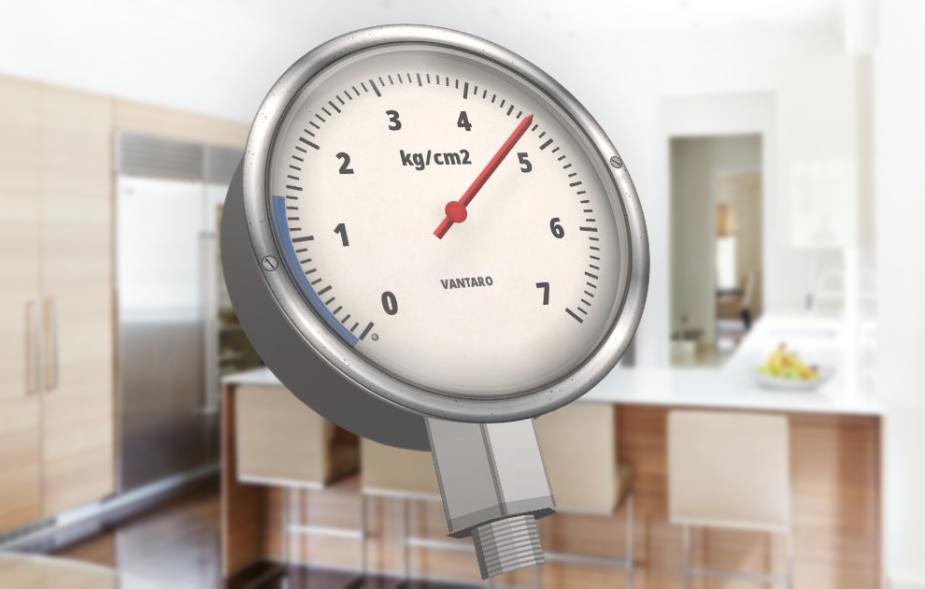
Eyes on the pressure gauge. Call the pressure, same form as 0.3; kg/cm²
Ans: 4.7; kg/cm²
